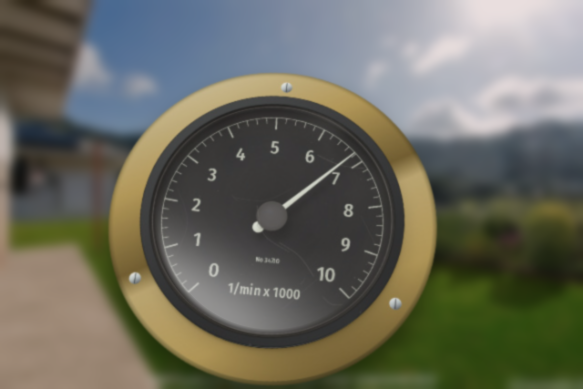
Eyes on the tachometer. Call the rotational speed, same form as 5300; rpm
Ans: 6800; rpm
